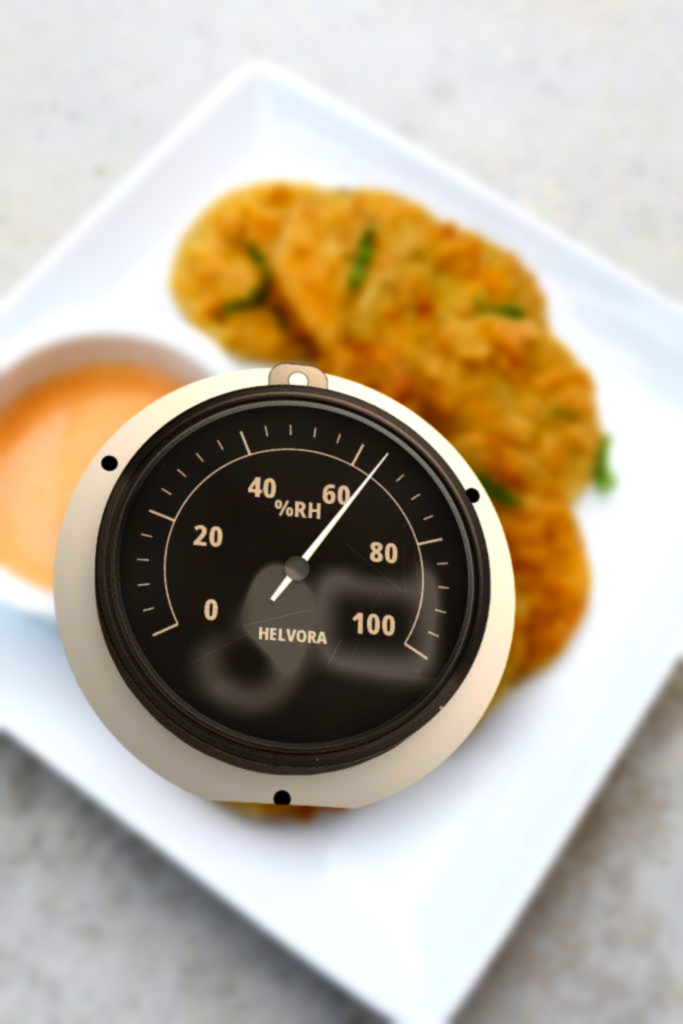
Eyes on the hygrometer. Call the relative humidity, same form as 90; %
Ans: 64; %
